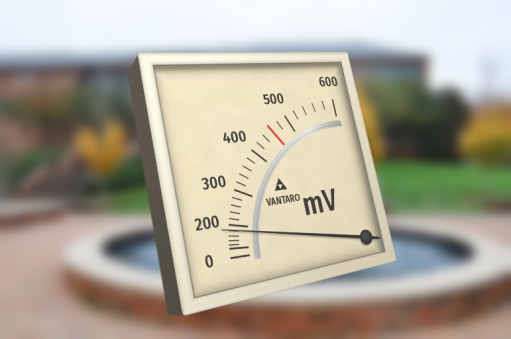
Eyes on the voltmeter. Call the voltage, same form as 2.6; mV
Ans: 180; mV
